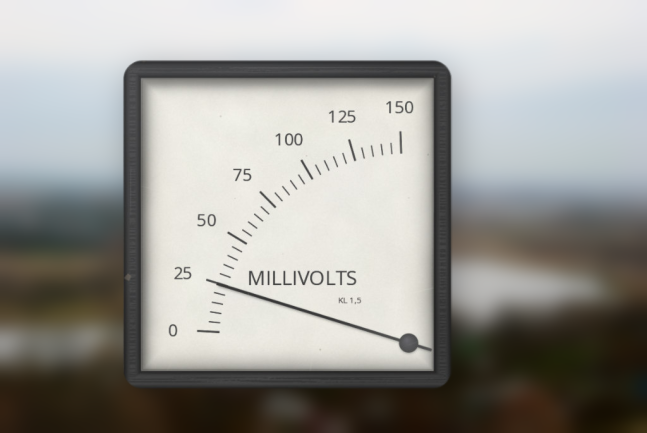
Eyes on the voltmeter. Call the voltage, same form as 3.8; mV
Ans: 25; mV
